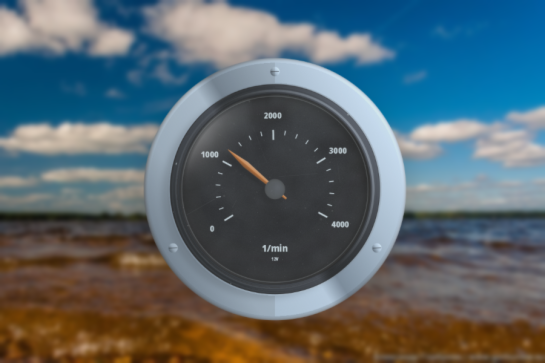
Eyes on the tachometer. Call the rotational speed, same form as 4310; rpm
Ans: 1200; rpm
